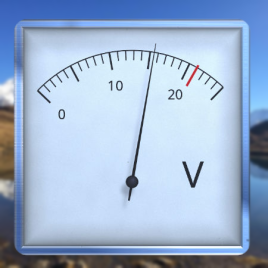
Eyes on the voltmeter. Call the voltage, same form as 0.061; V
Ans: 15.5; V
